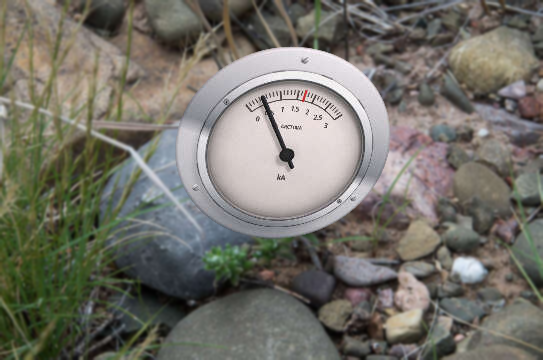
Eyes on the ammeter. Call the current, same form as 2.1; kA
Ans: 0.5; kA
